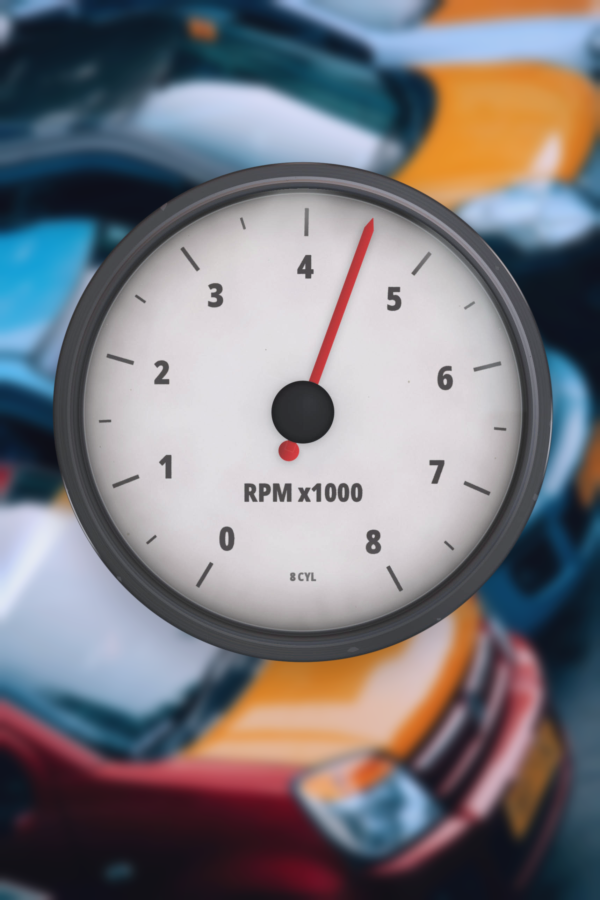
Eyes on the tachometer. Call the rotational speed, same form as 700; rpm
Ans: 4500; rpm
